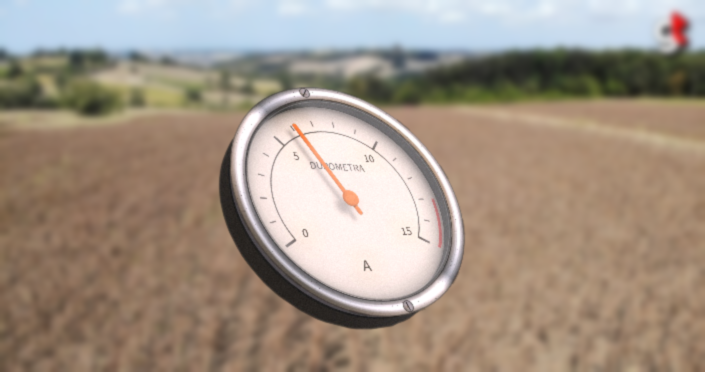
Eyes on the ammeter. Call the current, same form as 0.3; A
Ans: 6; A
